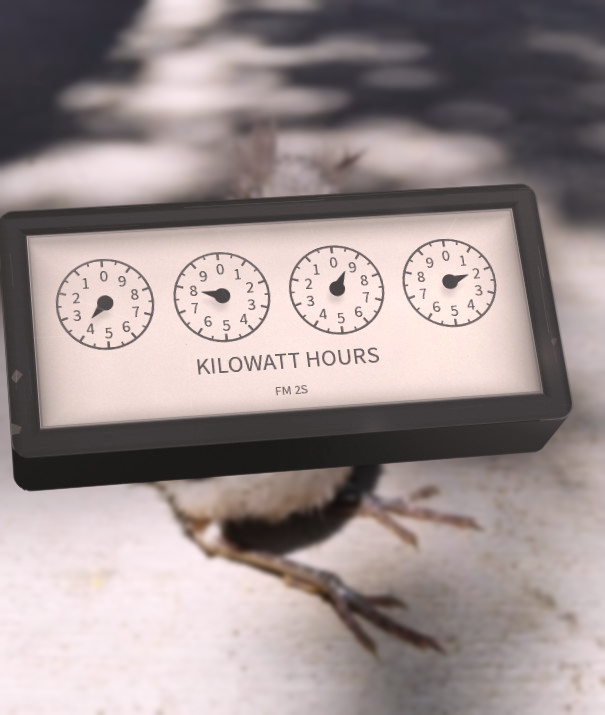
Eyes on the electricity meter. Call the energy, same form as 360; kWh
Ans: 3792; kWh
